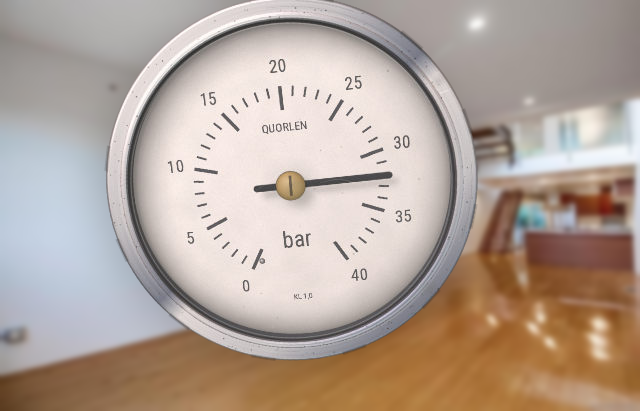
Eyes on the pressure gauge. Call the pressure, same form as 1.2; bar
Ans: 32; bar
